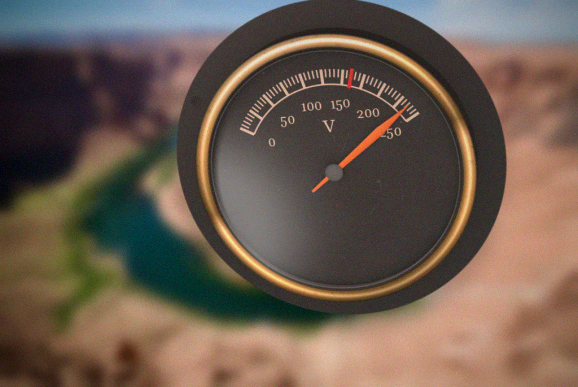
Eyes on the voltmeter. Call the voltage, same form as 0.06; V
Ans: 235; V
